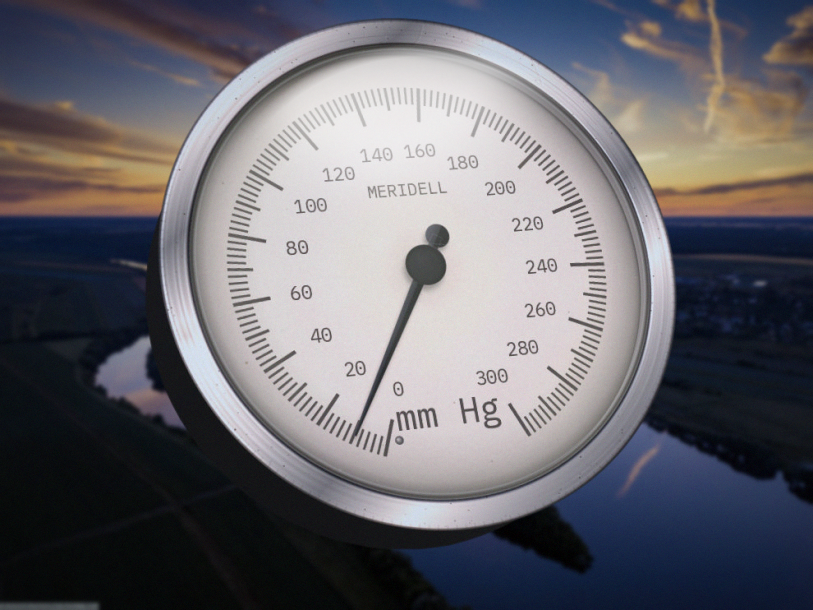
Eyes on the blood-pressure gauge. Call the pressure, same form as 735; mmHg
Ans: 10; mmHg
